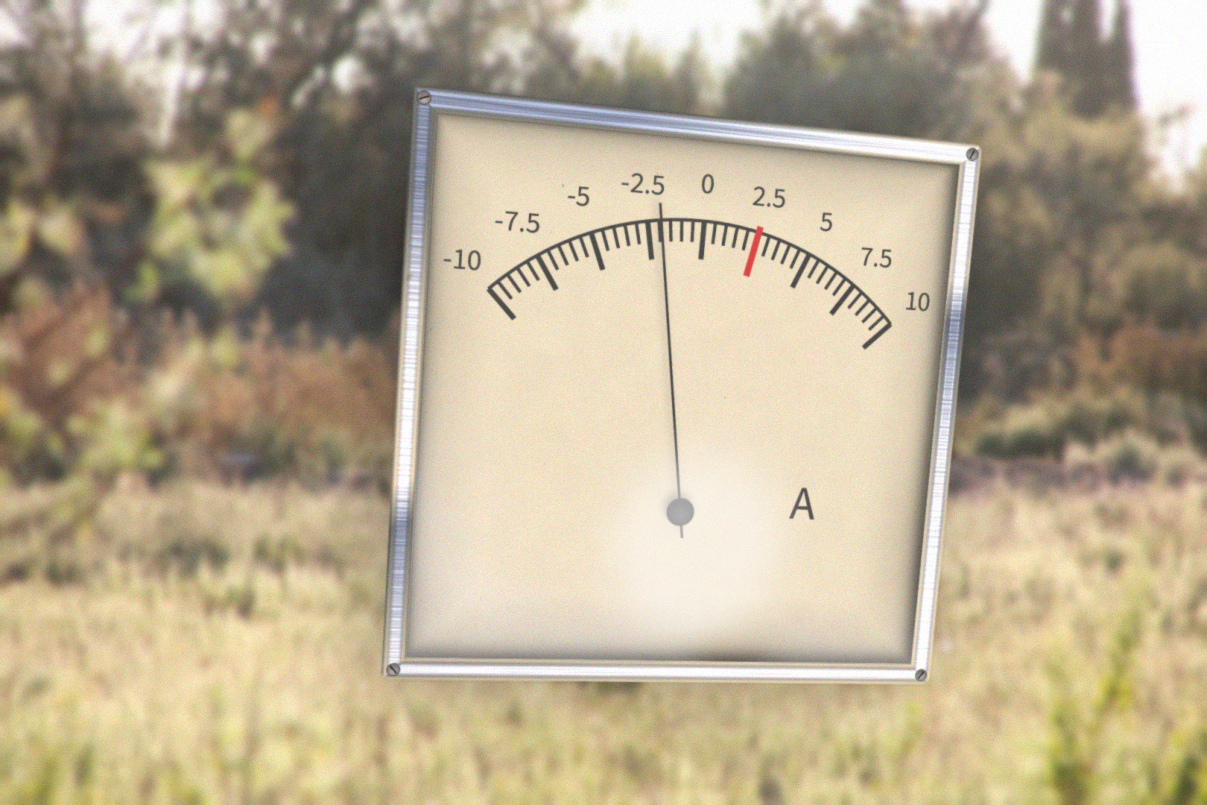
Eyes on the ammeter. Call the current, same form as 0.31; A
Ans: -2; A
